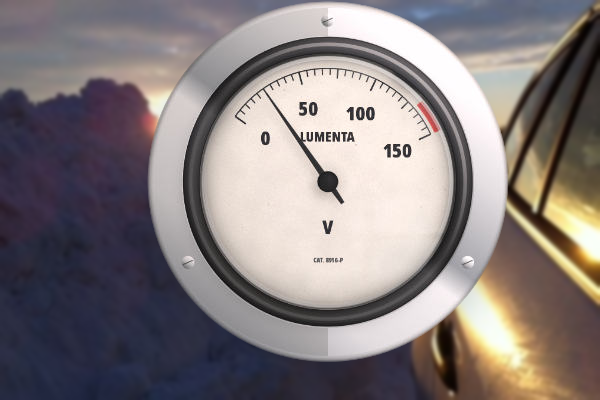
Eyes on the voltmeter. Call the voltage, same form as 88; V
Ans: 25; V
